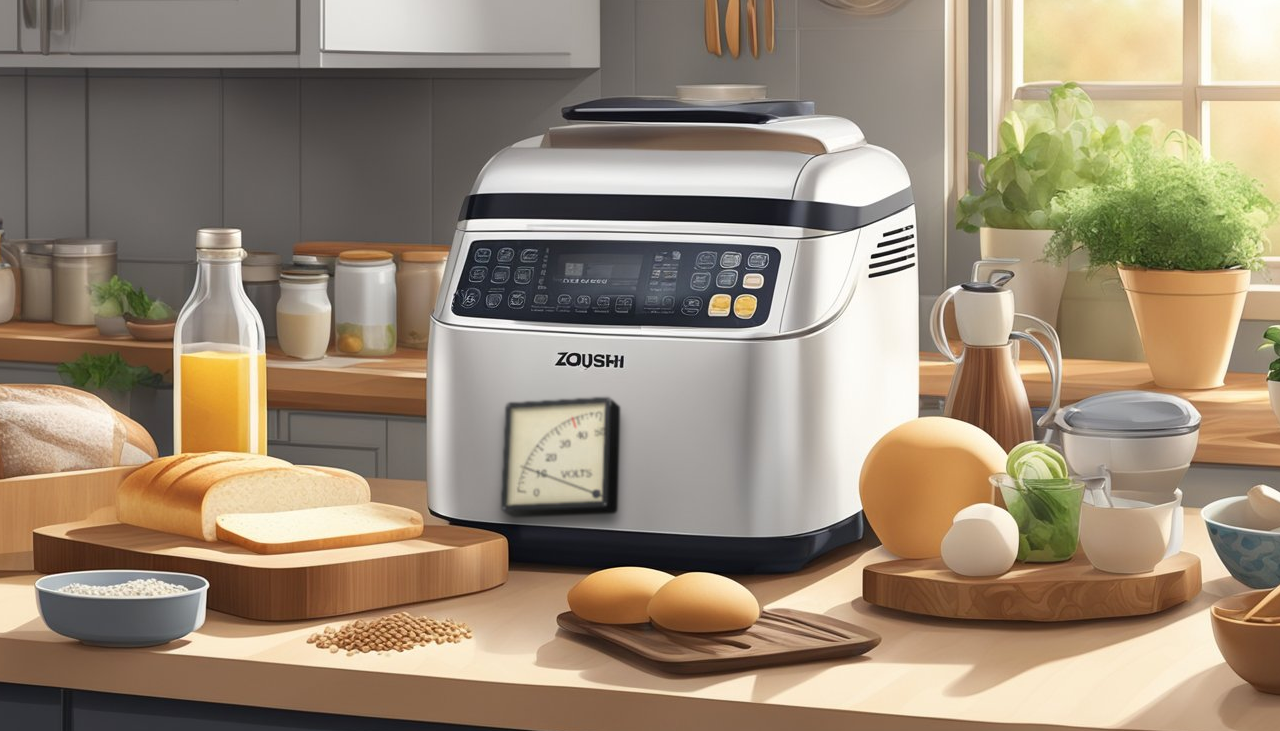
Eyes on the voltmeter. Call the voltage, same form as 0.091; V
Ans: 10; V
